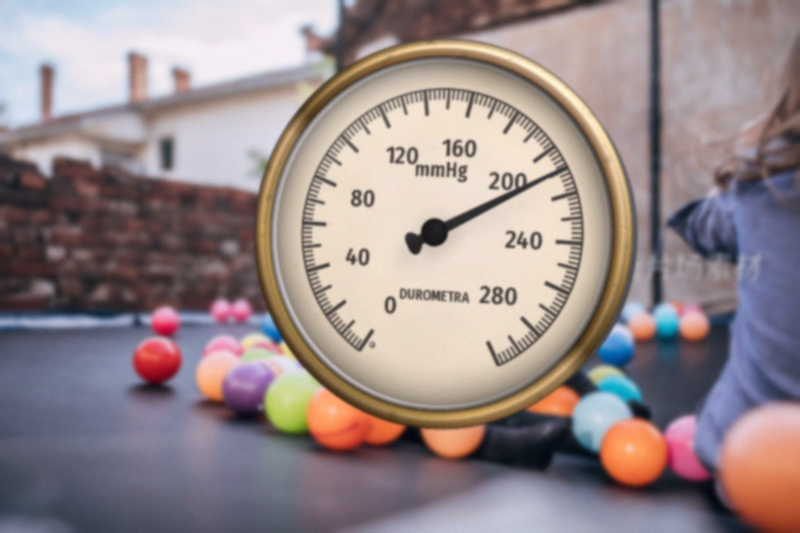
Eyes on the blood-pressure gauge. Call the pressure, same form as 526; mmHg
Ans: 210; mmHg
